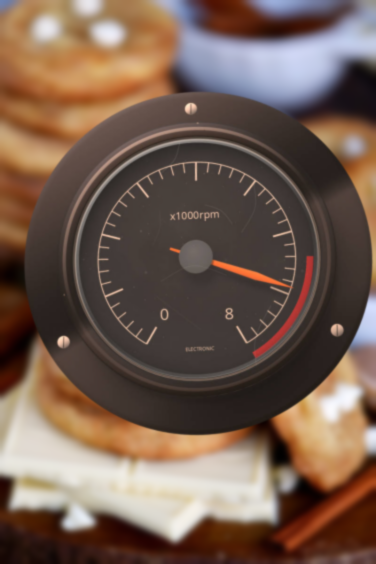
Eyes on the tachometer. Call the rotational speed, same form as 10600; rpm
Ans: 6900; rpm
